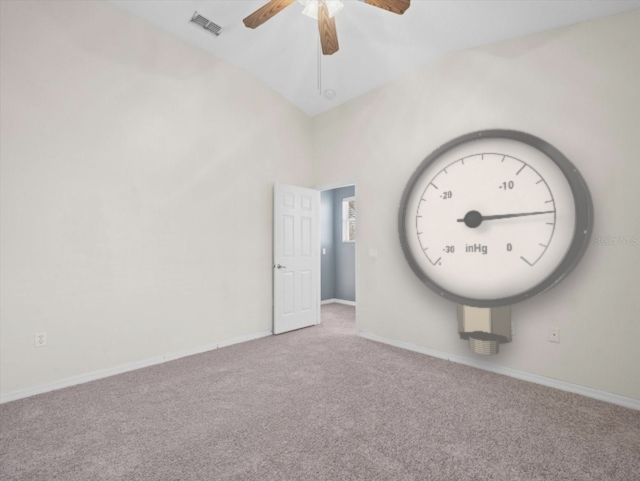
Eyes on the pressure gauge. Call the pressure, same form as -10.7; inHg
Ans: -5; inHg
